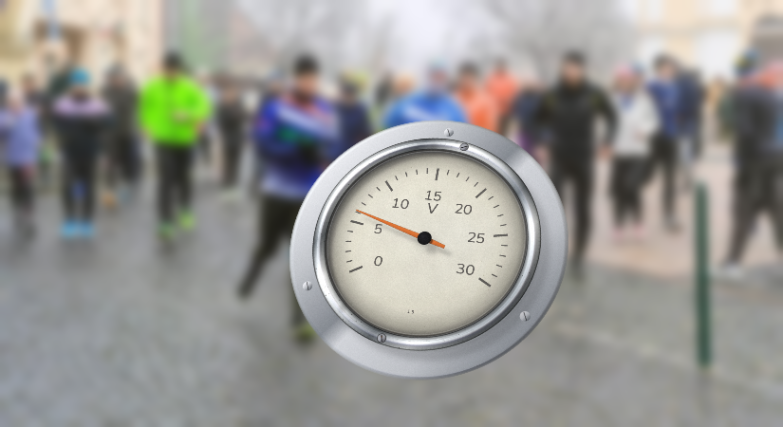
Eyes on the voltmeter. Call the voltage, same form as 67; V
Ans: 6; V
